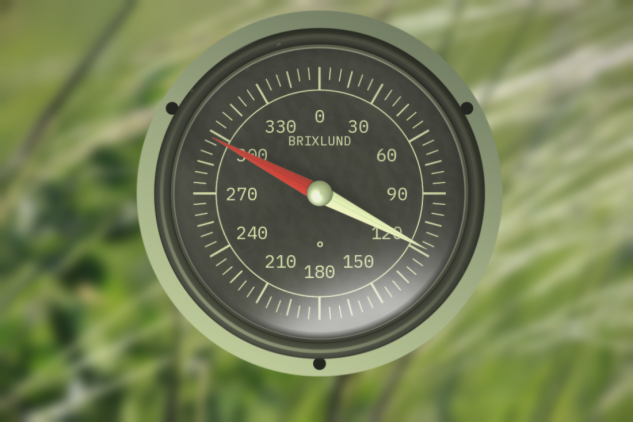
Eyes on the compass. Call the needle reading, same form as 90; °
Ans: 297.5; °
